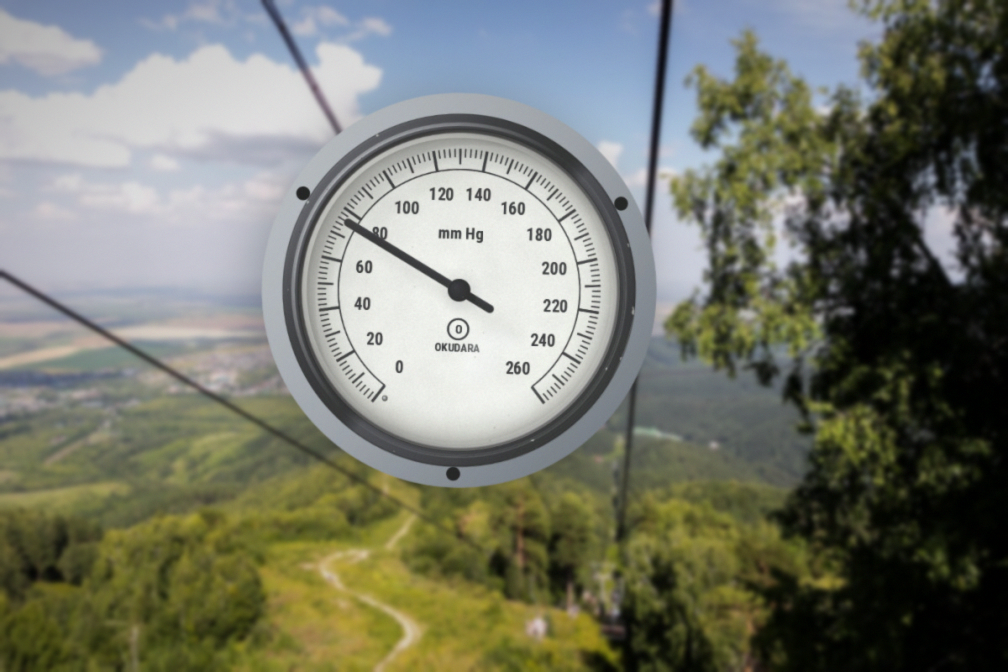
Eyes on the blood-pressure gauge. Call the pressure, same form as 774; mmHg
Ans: 76; mmHg
